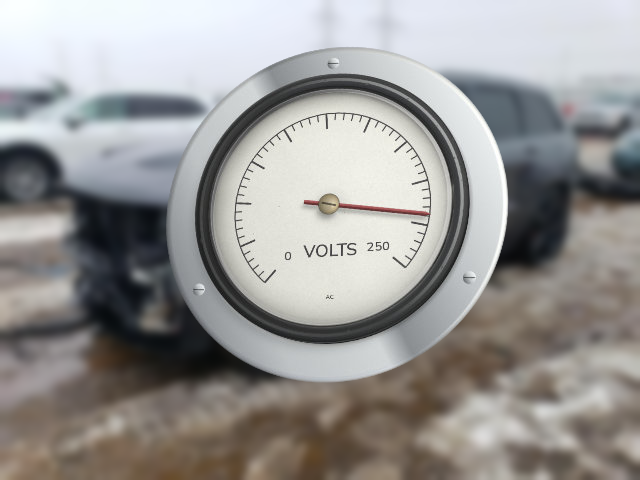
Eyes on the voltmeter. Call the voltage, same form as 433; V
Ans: 220; V
